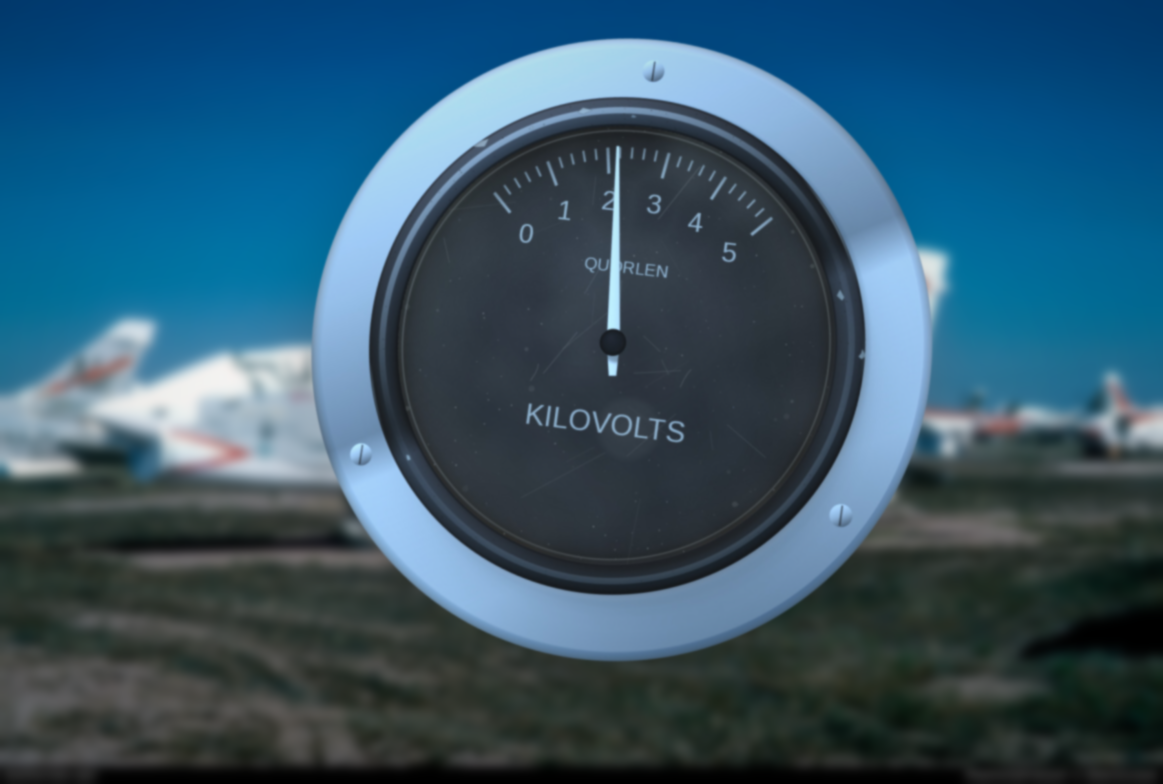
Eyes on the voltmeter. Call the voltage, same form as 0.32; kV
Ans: 2.2; kV
